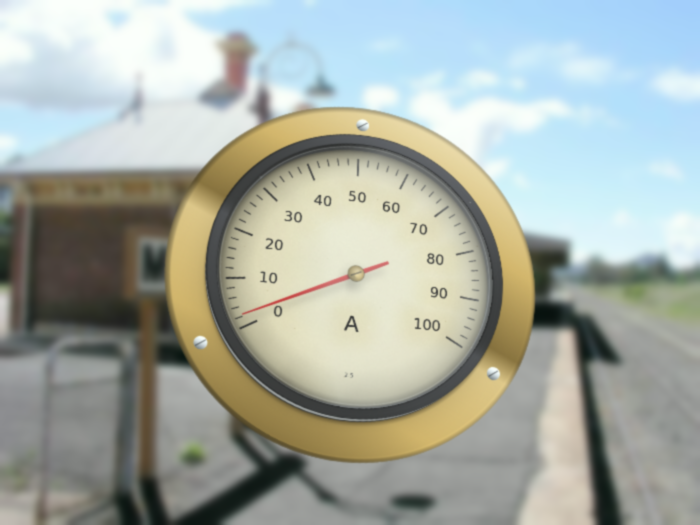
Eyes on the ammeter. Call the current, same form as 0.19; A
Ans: 2; A
